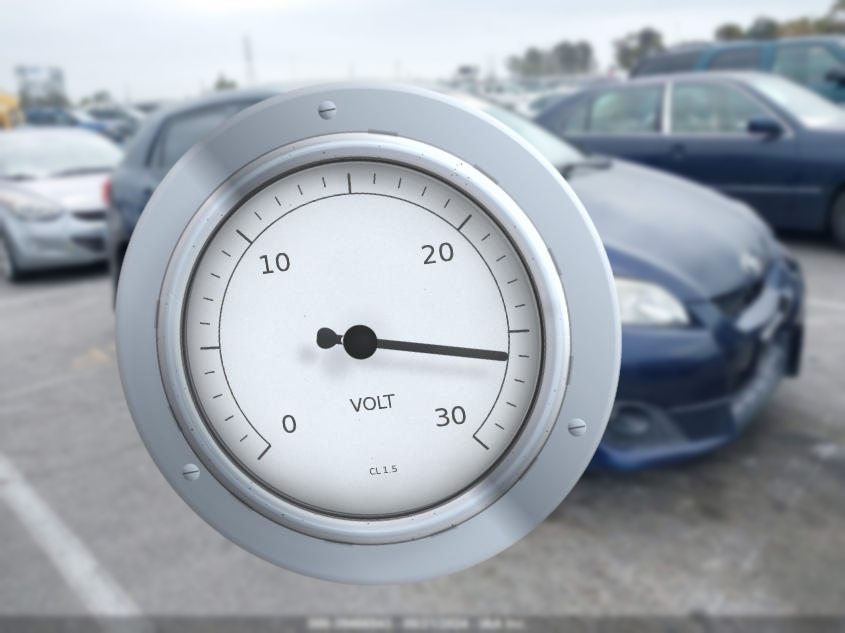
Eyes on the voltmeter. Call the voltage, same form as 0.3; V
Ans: 26; V
